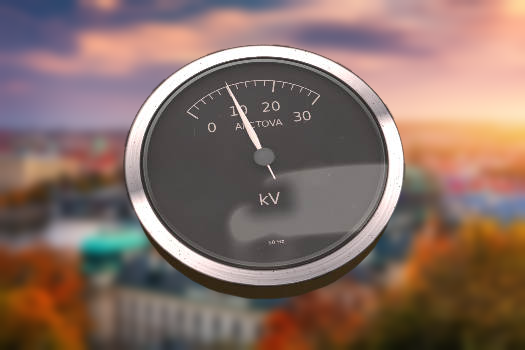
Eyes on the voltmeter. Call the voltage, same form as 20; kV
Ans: 10; kV
